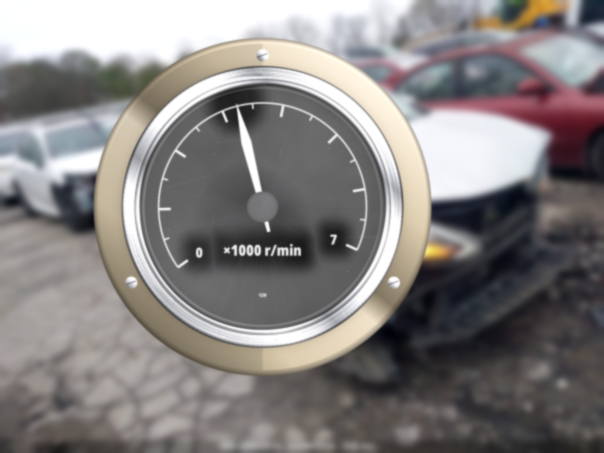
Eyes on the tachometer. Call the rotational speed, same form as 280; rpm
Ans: 3250; rpm
